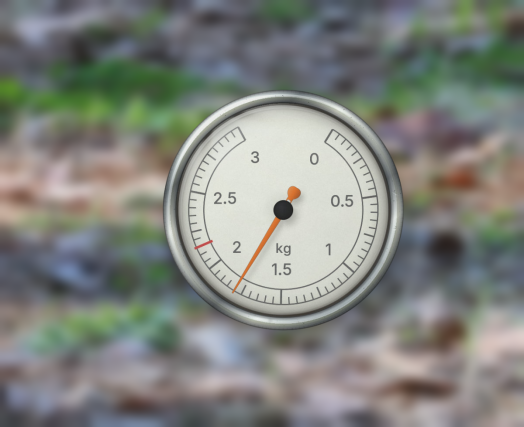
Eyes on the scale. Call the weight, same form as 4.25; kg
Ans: 1.8; kg
